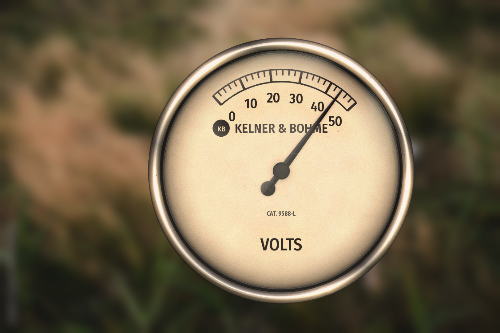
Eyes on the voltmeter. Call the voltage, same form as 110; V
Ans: 44; V
